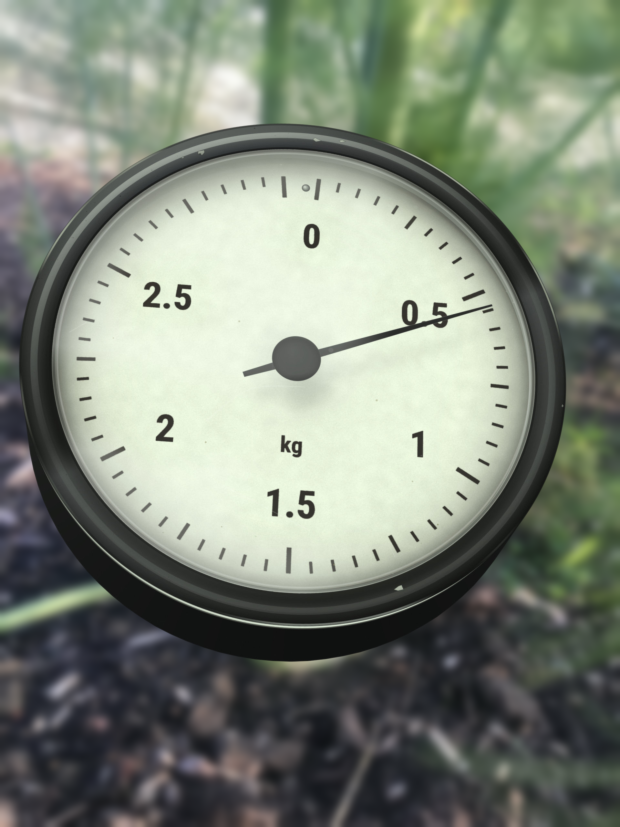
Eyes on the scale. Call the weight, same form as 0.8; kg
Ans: 0.55; kg
